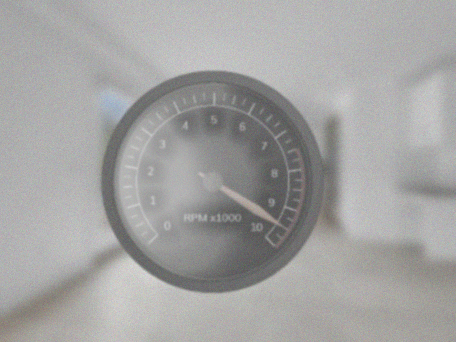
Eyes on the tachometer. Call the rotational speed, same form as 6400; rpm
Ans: 9500; rpm
